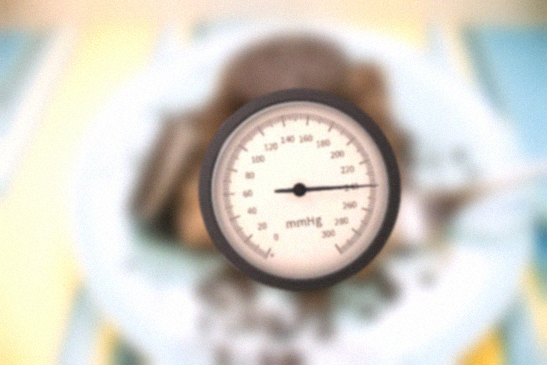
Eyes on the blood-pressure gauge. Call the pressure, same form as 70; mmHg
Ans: 240; mmHg
